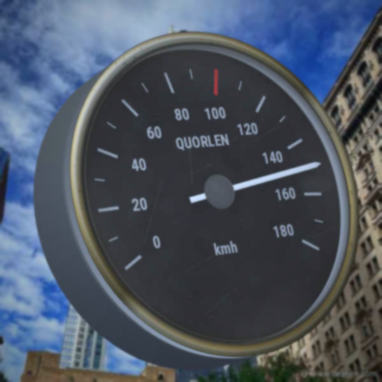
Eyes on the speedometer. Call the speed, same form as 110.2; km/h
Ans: 150; km/h
